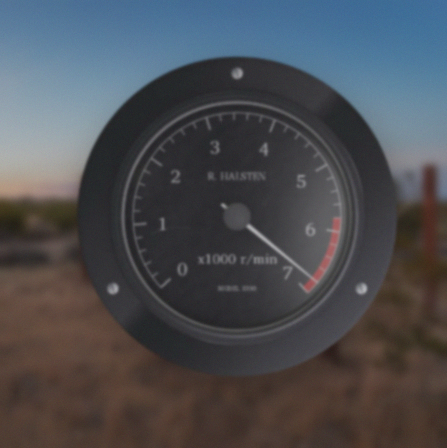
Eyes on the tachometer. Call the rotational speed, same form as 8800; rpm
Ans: 6800; rpm
